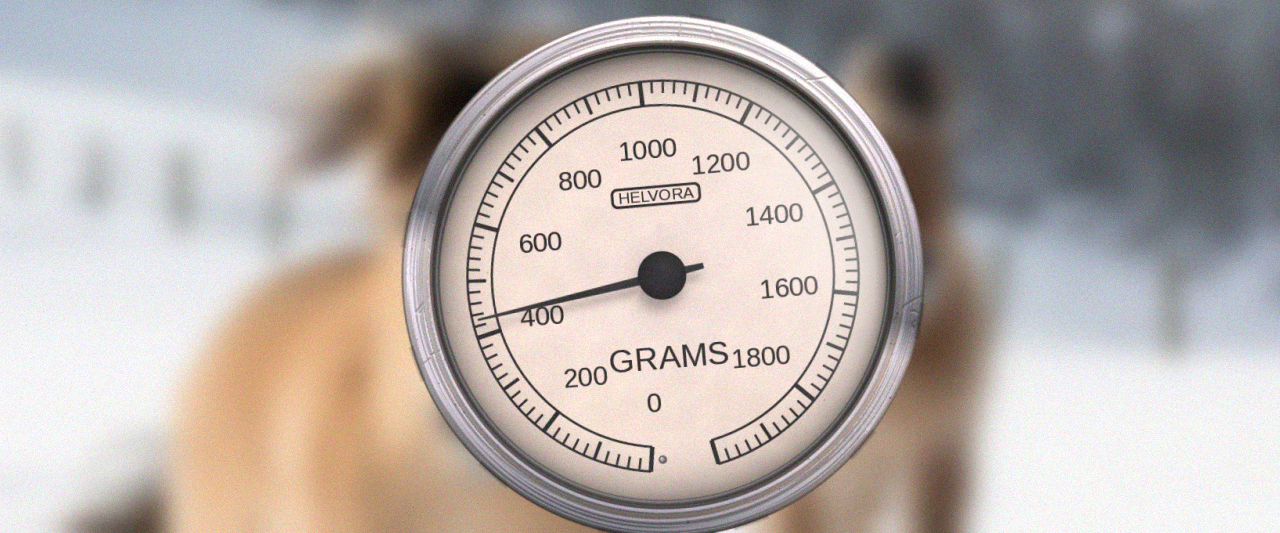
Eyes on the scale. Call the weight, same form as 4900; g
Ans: 430; g
